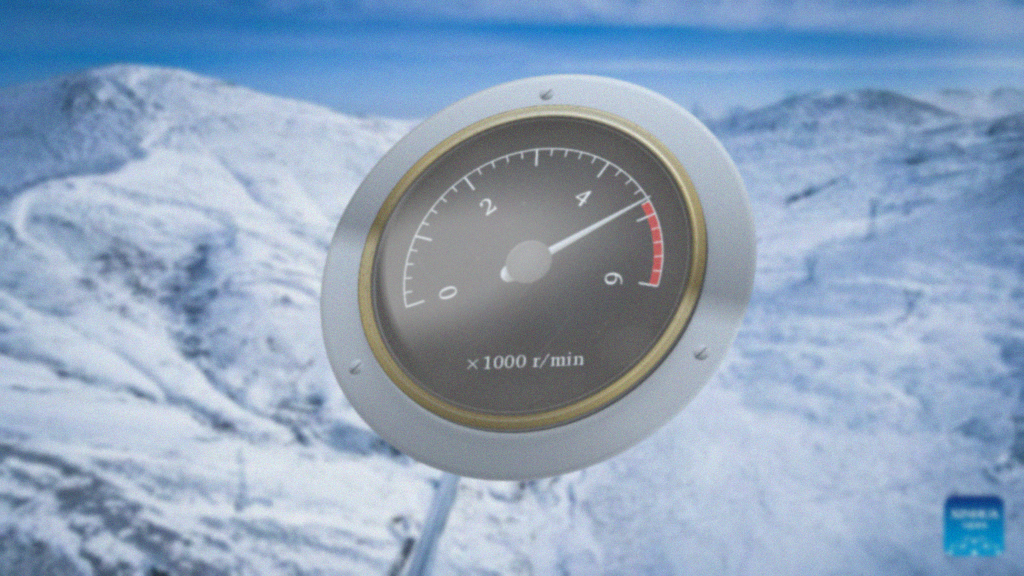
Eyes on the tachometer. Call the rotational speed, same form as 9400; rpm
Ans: 4800; rpm
